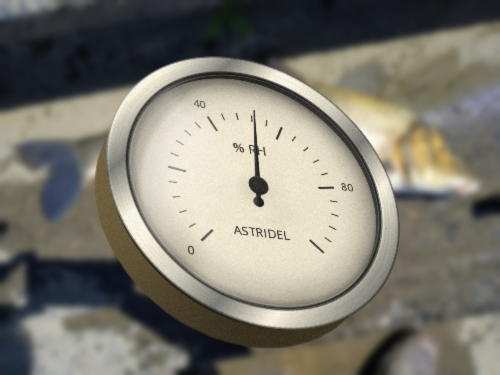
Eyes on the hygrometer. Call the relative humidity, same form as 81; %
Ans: 52; %
